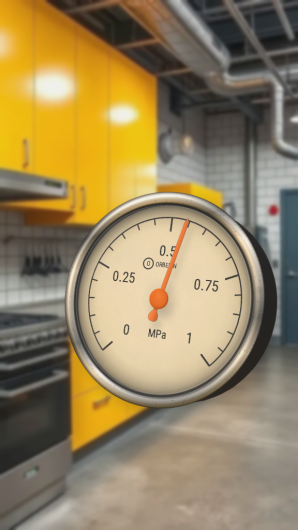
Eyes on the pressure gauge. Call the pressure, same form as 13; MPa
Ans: 0.55; MPa
